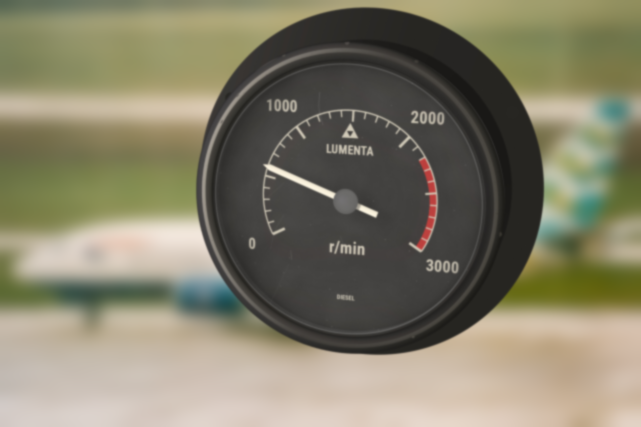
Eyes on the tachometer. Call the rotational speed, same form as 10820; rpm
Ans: 600; rpm
